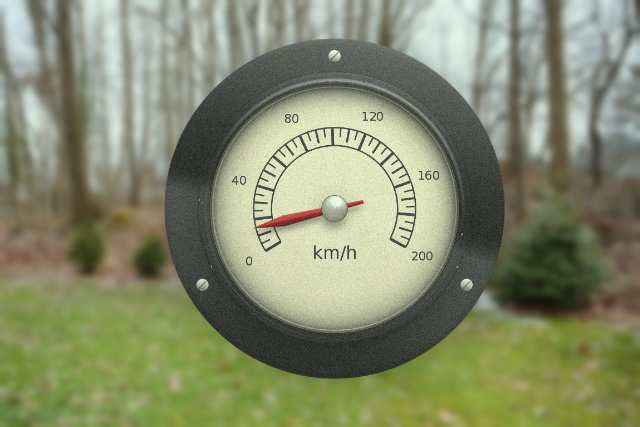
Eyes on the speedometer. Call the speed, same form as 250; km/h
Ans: 15; km/h
